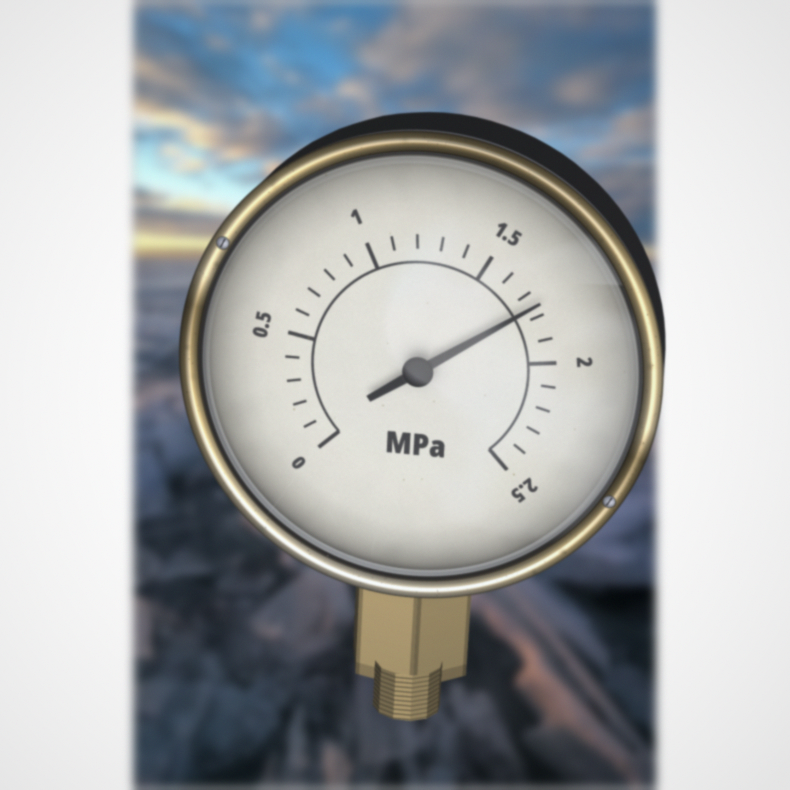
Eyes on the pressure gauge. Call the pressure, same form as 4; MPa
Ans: 1.75; MPa
